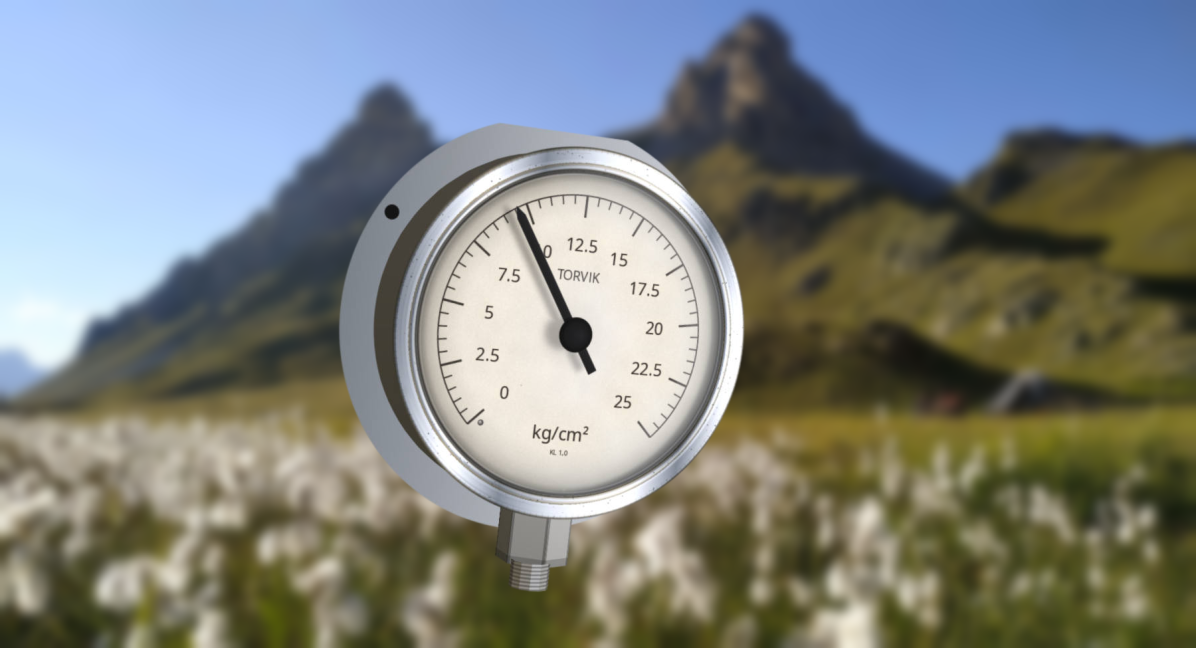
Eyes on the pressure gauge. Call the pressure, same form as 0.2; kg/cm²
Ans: 9.5; kg/cm²
